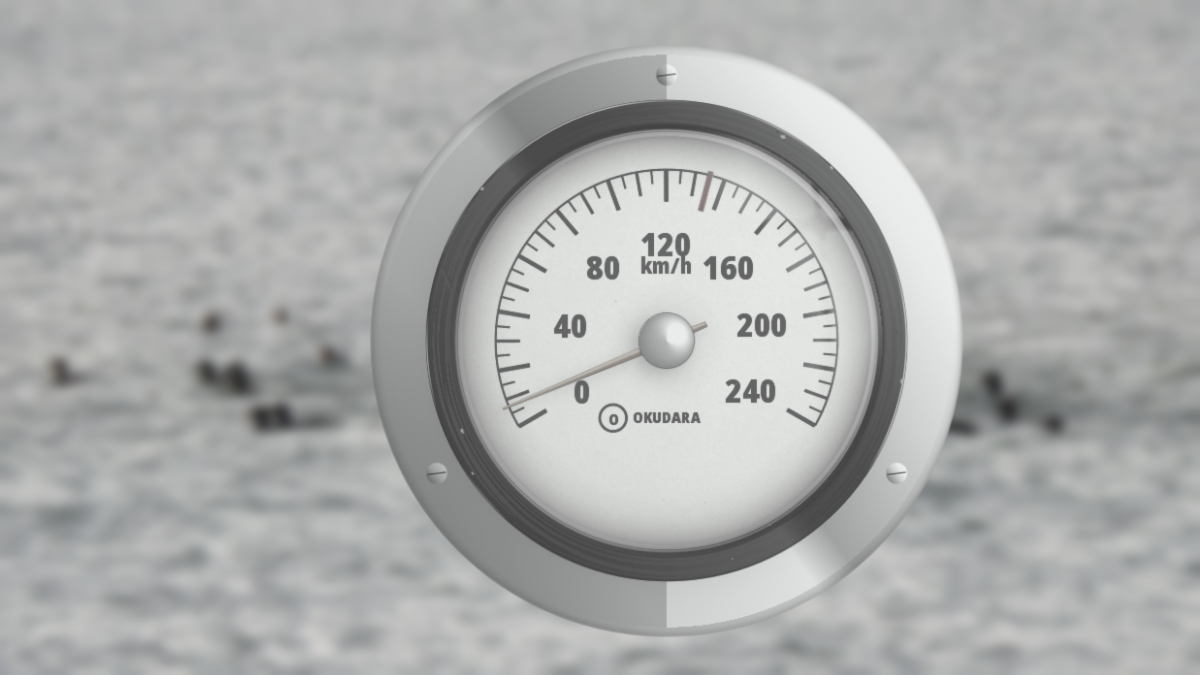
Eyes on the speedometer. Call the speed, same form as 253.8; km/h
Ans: 7.5; km/h
